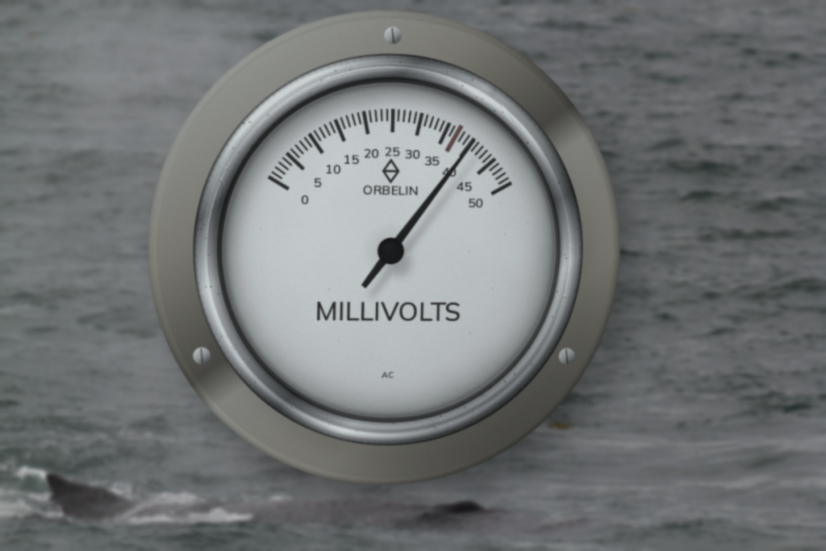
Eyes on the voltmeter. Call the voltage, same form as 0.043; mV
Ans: 40; mV
